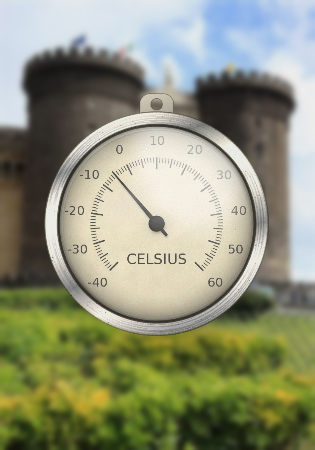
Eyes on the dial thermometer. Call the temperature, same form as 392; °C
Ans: -5; °C
